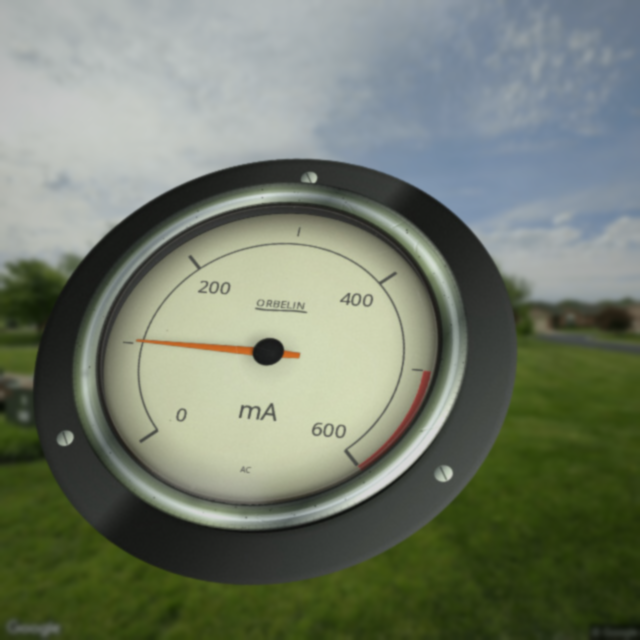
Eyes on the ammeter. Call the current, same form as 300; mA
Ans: 100; mA
